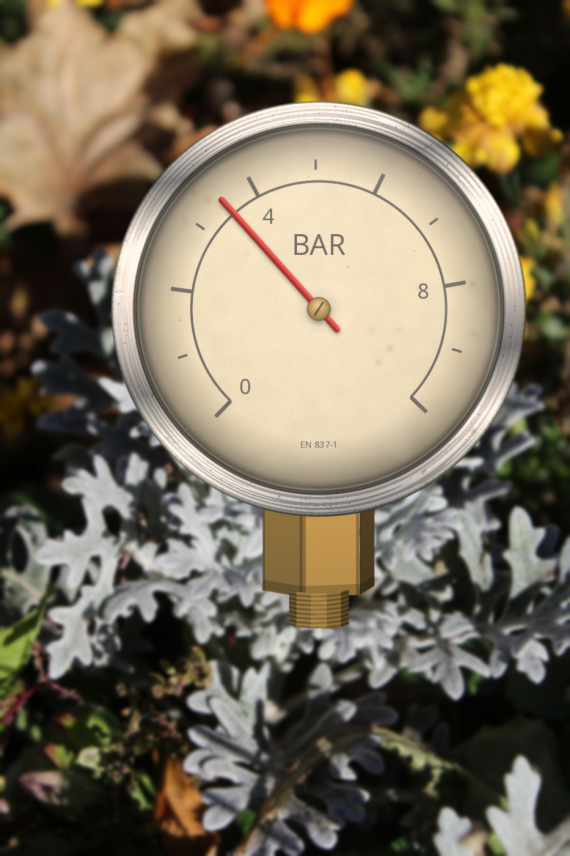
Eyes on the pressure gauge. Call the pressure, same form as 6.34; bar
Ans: 3.5; bar
